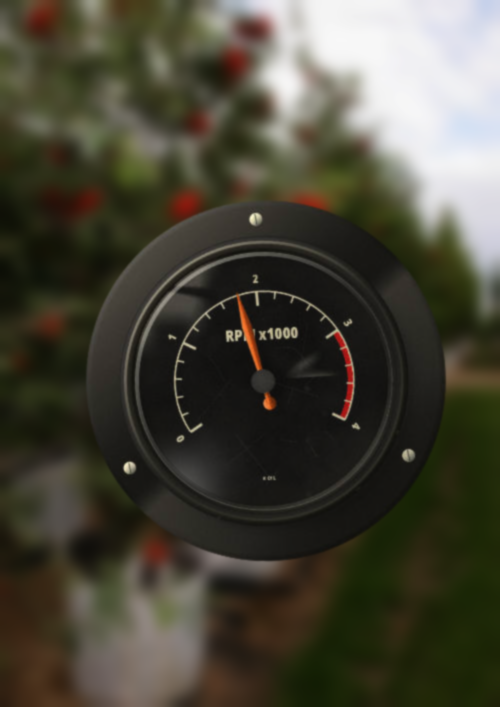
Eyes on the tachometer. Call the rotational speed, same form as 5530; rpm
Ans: 1800; rpm
